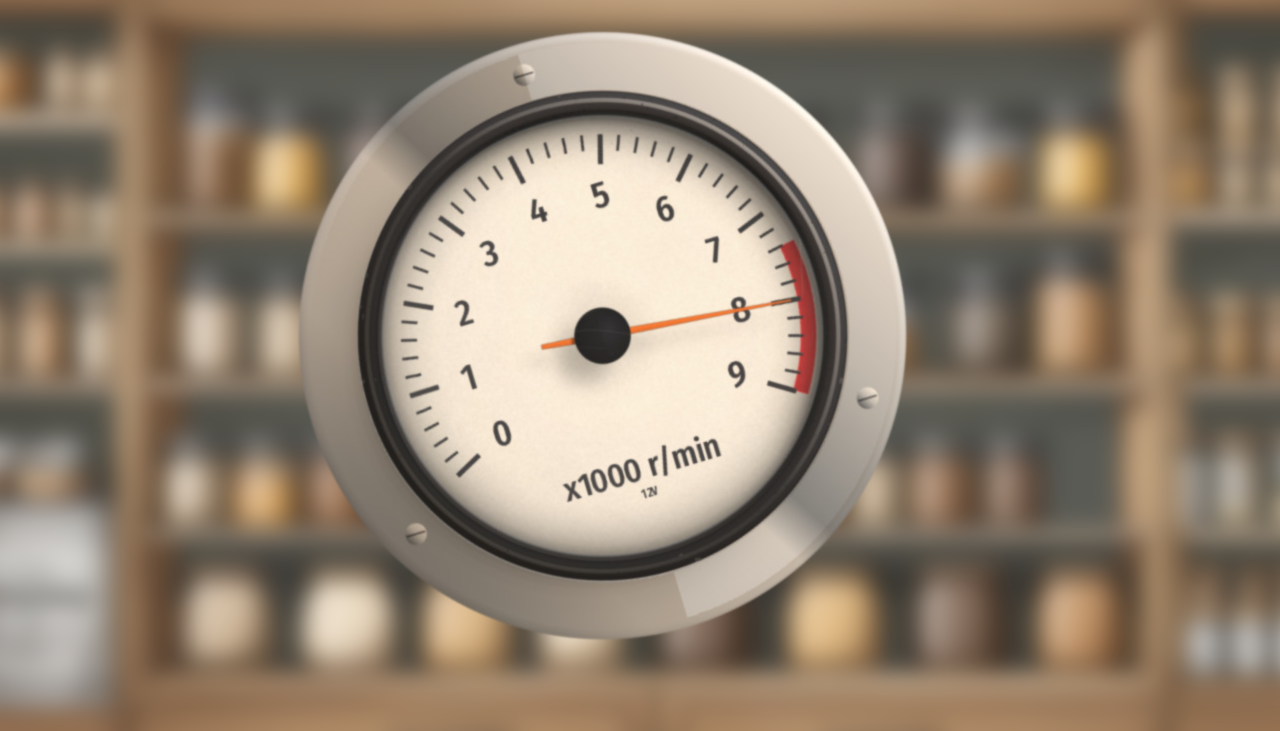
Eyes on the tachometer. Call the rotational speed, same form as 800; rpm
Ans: 8000; rpm
